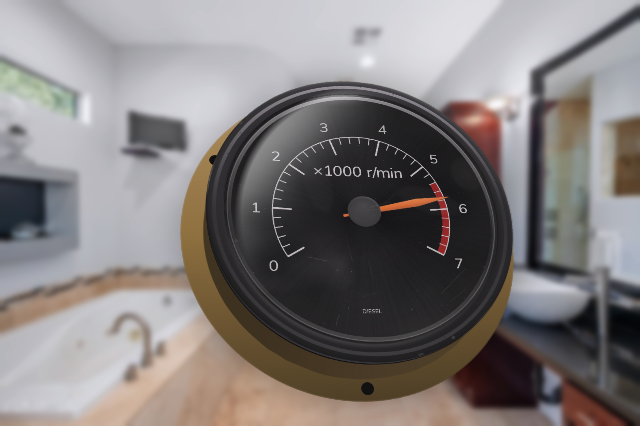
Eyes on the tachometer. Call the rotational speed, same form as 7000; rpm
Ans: 5800; rpm
